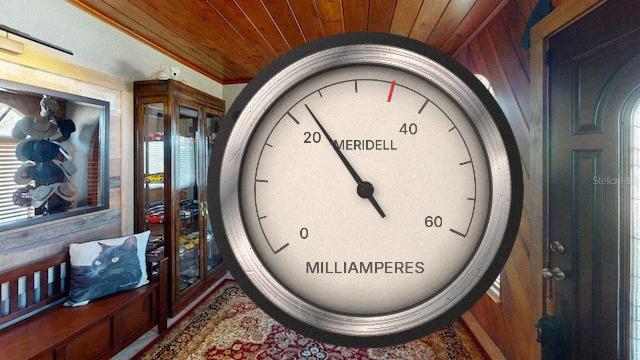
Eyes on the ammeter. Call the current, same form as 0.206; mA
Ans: 22.5; mA
